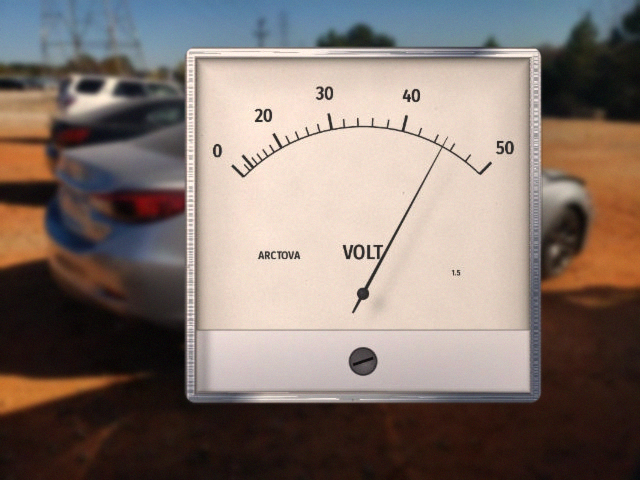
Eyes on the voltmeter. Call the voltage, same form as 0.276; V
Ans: 45; V
